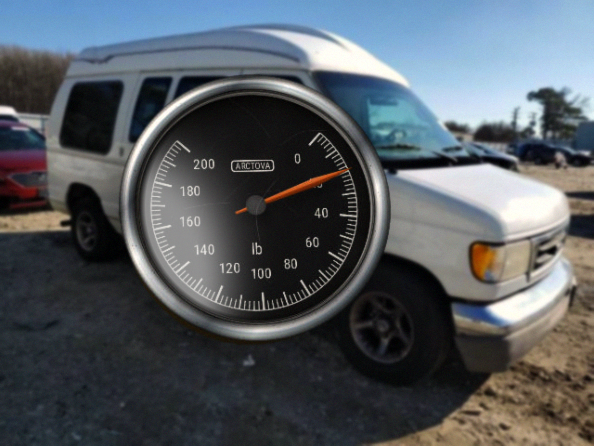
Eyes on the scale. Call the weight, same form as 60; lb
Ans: 20; lb
